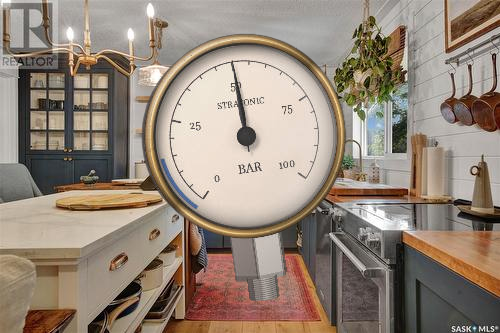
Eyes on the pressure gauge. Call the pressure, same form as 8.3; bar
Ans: 50; bar
